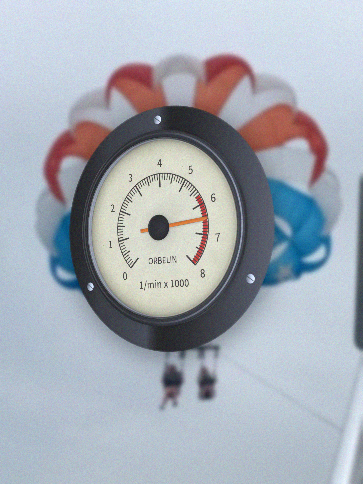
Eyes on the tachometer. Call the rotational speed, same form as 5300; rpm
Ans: 6500; rpm
